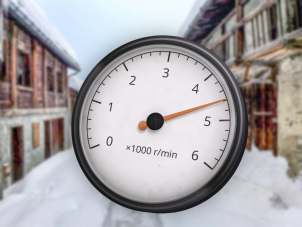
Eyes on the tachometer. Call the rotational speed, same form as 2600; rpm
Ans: 4600; rpm
